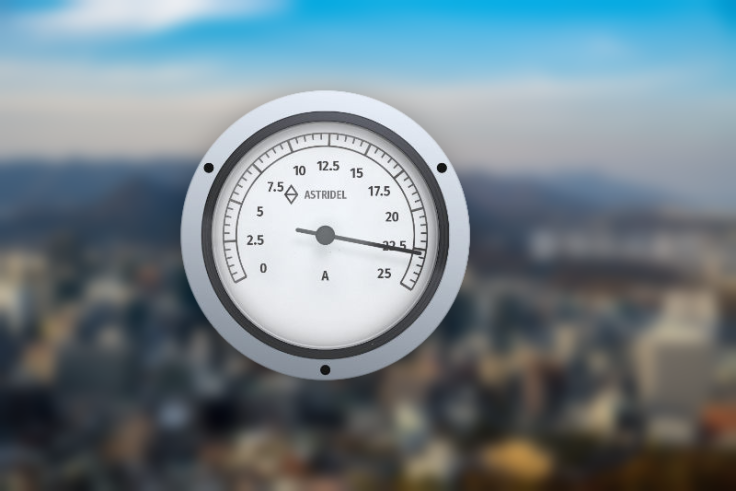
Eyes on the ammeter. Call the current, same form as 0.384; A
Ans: 22.75; A
